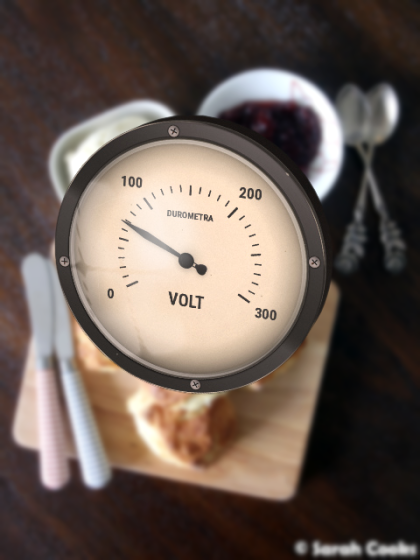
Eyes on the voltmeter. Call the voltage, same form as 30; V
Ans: 70; V
